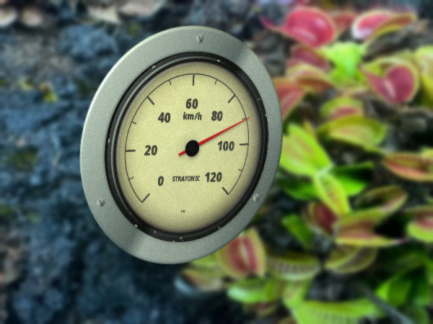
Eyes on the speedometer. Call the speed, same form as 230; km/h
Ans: 90; km/h
